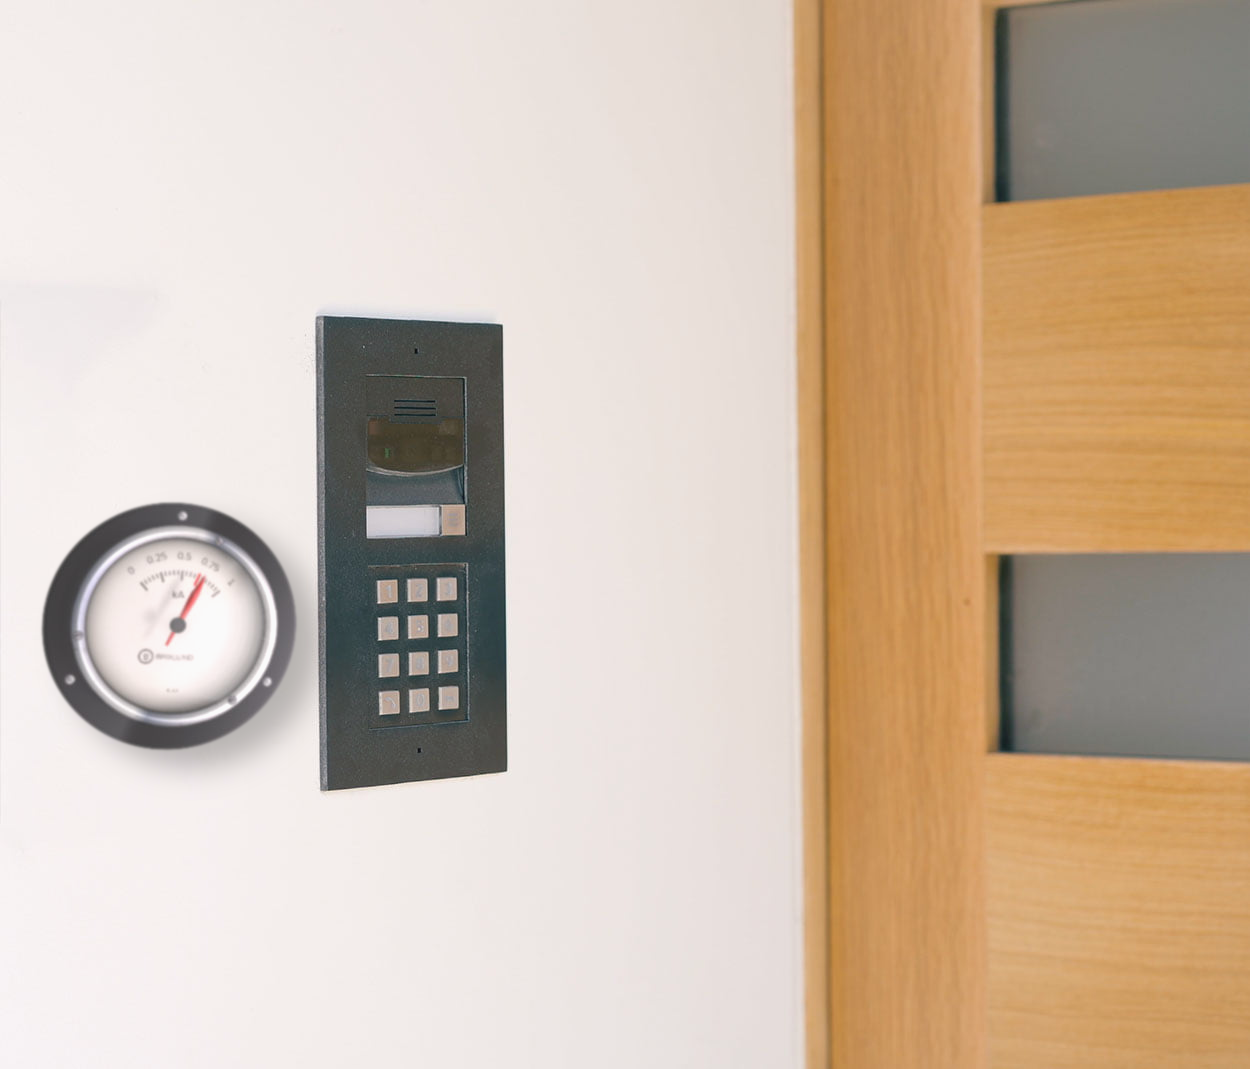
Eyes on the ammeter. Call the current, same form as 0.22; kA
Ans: 0.75; kA
